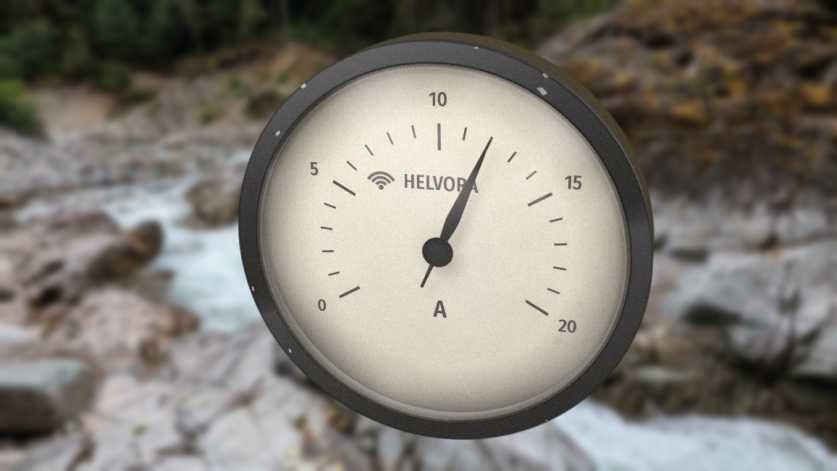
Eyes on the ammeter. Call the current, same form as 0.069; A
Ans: 12; A
